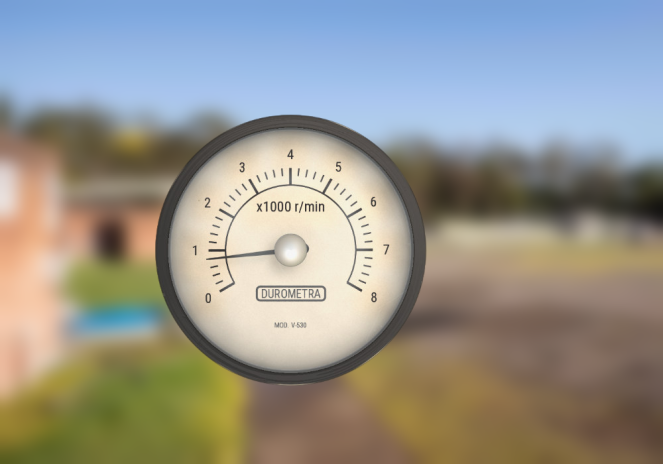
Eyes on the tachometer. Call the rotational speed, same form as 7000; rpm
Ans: 800; rpm
